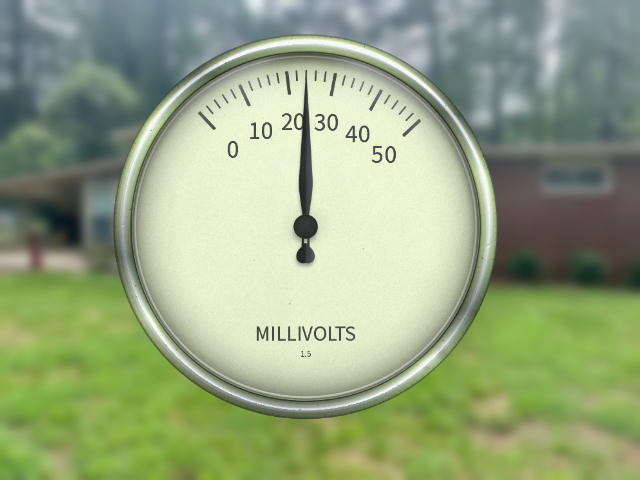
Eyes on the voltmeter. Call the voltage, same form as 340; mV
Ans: 24; mV
